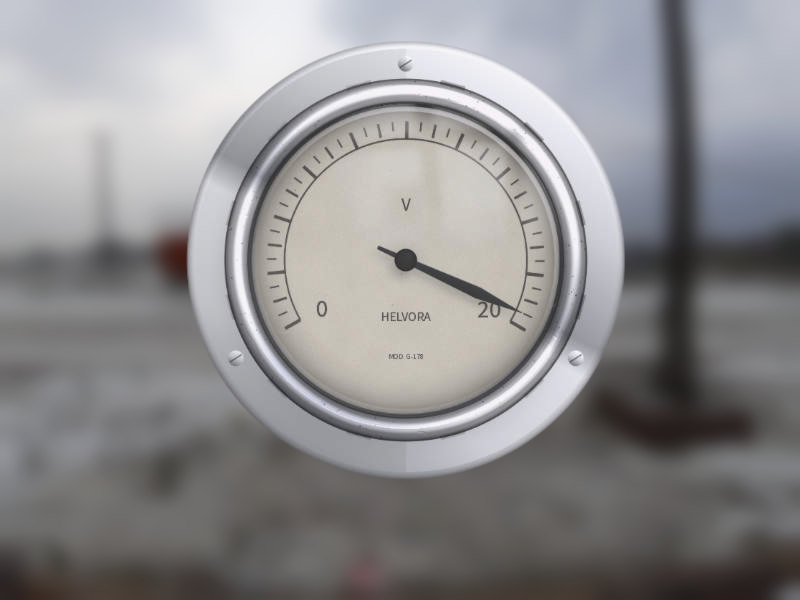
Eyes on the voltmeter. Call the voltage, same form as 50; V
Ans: 19.5; V
